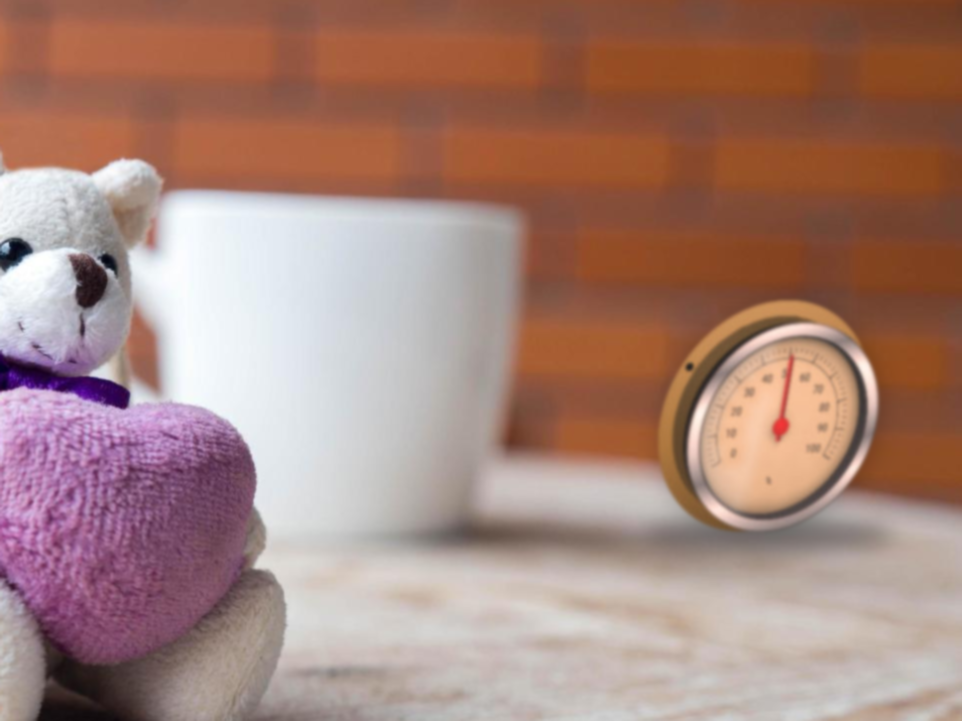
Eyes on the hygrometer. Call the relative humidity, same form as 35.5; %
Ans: 50; %
